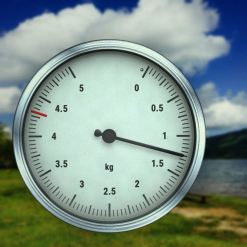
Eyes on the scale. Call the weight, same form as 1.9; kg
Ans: 1.25; kg
